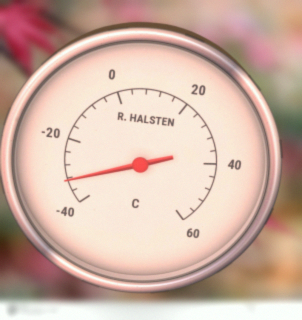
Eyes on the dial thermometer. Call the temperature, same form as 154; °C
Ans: -32; °C
